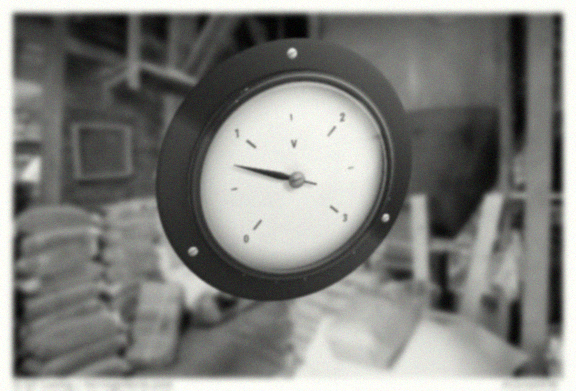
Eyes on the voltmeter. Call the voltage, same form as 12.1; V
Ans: 0.75; V
